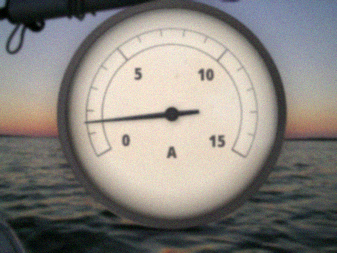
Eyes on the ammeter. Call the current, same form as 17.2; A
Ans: 1.5; A
